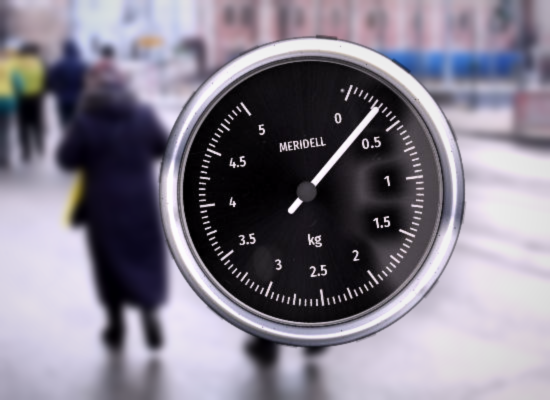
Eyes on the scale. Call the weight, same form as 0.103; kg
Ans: 0.3; kg
